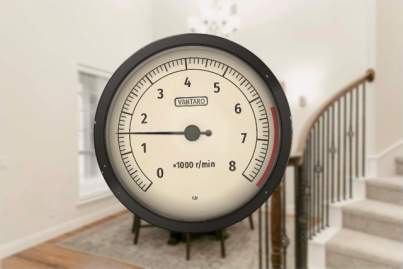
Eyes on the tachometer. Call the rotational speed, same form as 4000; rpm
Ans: 1500; rpm
